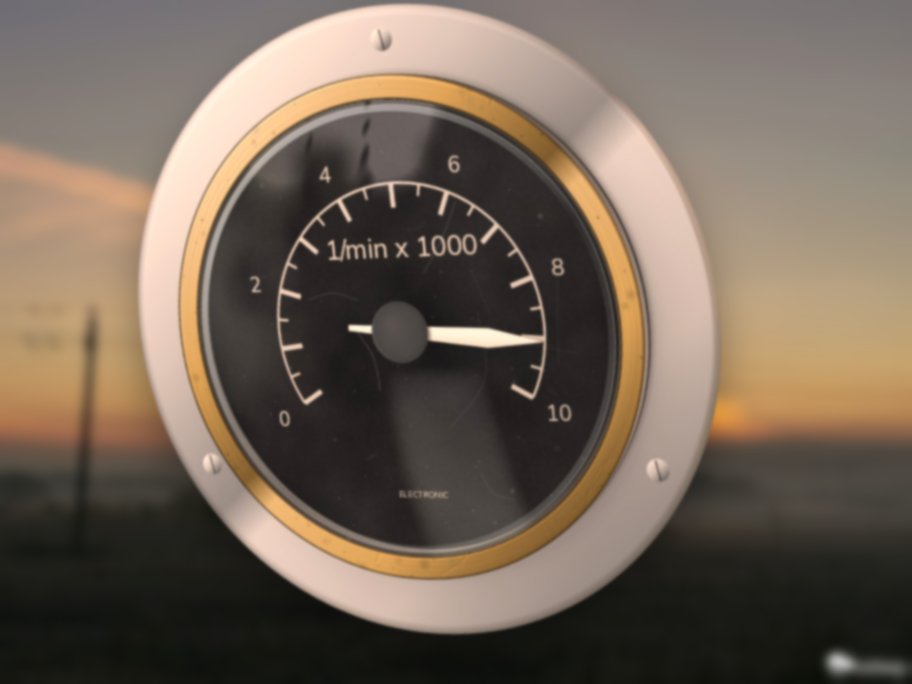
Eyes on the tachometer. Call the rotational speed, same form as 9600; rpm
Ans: 9000; rpm
